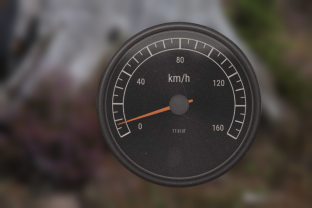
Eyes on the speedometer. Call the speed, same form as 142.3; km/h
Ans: 7.5; km/h
